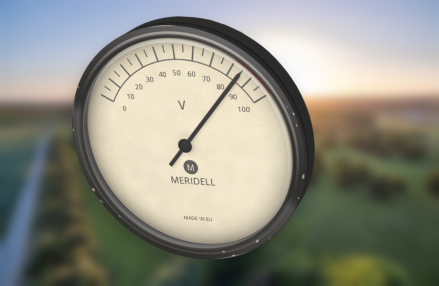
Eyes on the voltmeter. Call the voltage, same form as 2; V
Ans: 85; V
